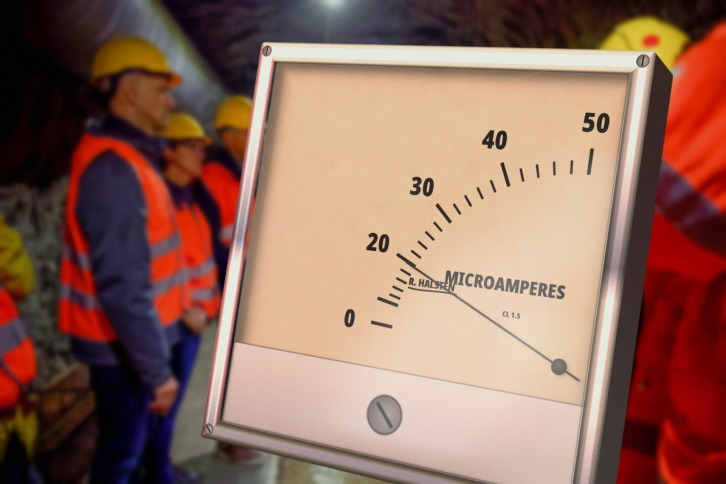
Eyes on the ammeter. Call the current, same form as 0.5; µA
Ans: 20; µA
